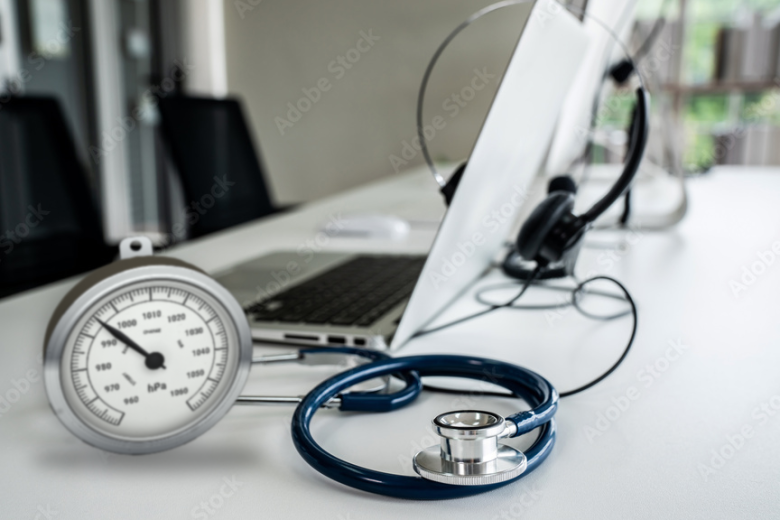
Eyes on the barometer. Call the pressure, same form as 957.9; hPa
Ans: 995; hPa
